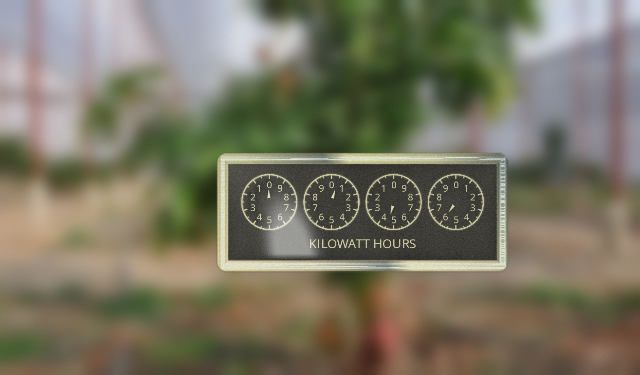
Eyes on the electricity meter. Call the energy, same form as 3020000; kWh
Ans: 46; kWh
